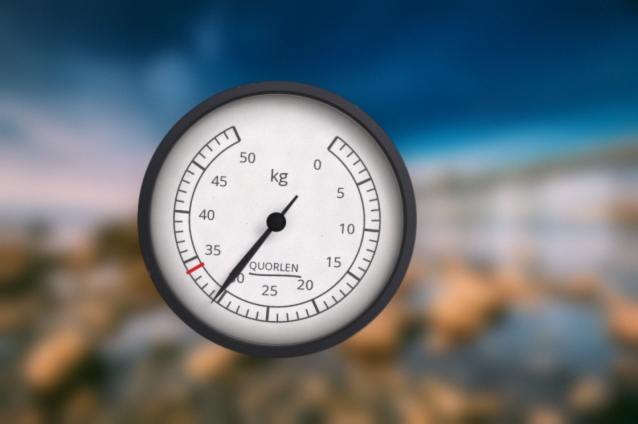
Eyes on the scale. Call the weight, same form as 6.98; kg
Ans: 30.5; kg
